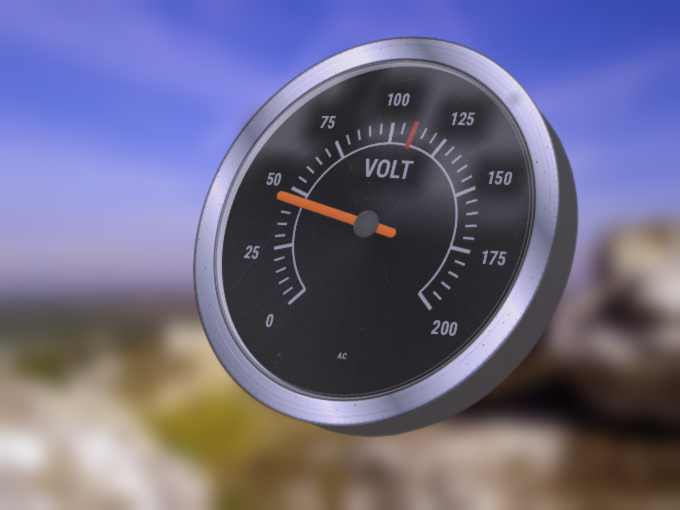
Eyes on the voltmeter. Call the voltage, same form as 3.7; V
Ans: 45; V
